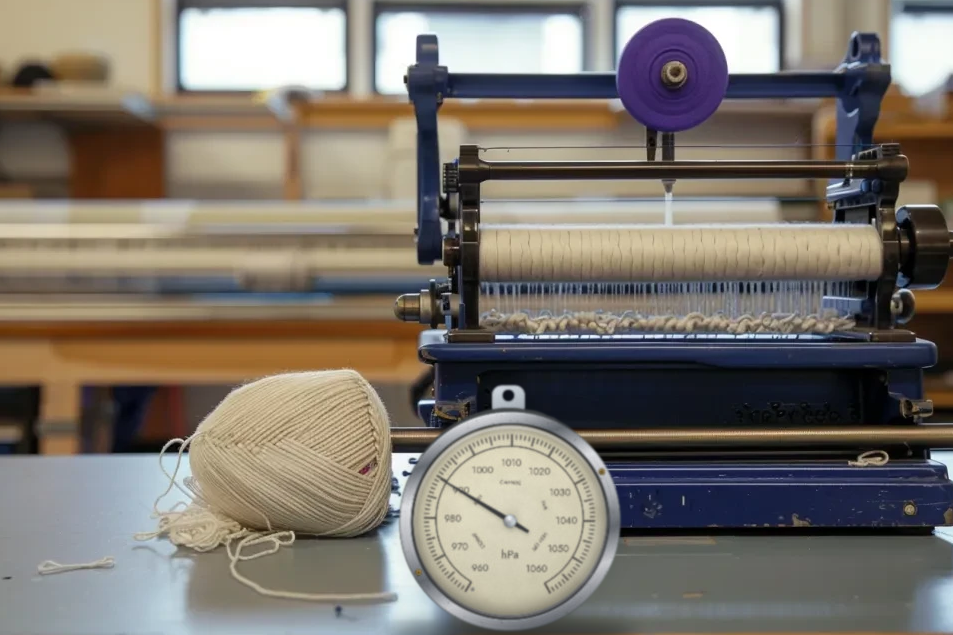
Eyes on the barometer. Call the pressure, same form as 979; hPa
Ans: 990; hPa
